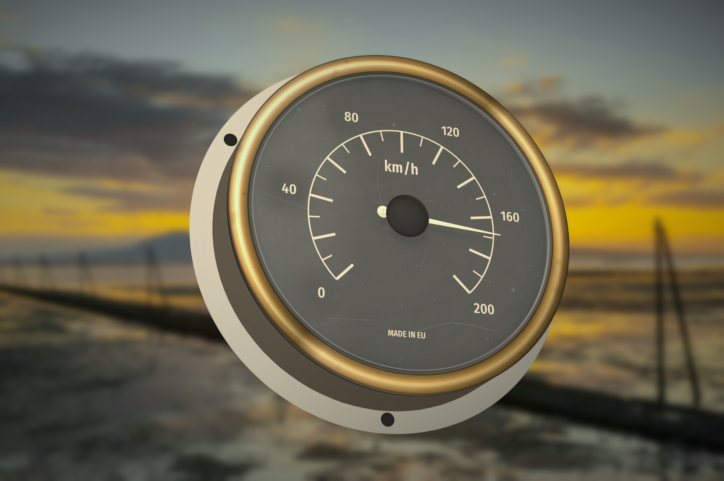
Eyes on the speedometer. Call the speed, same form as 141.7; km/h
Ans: 170; km/h
